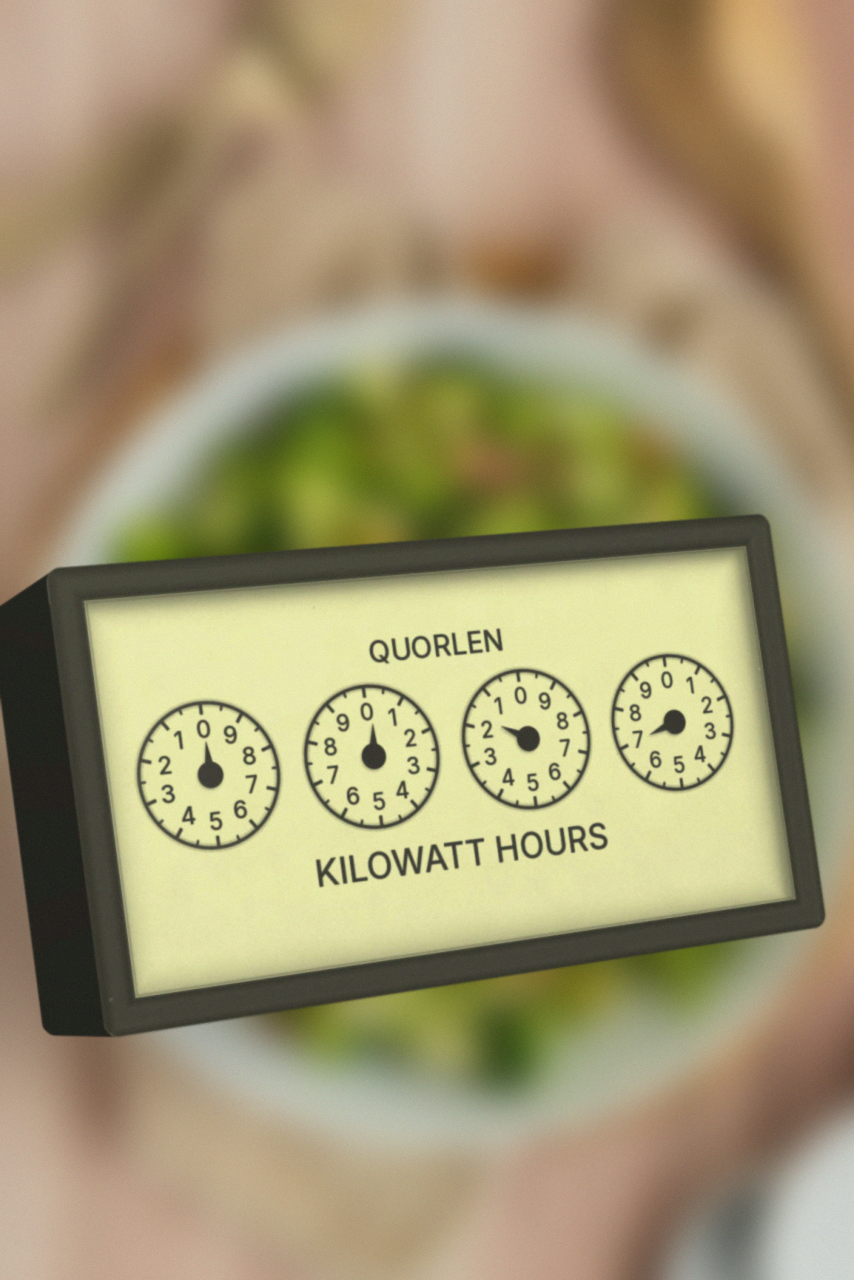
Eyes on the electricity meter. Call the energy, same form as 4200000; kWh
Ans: 17; kWh
